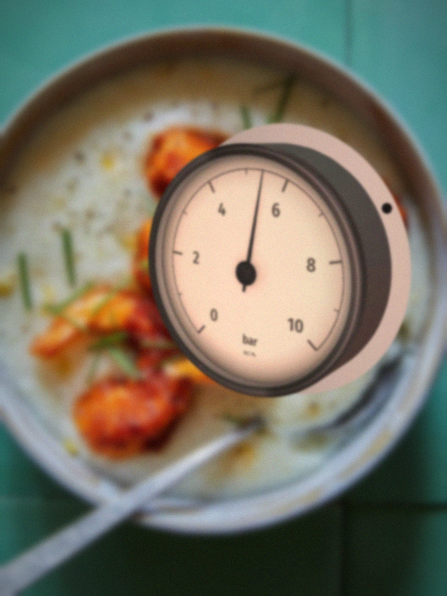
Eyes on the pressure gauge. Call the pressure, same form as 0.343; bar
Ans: 5.5; bar
